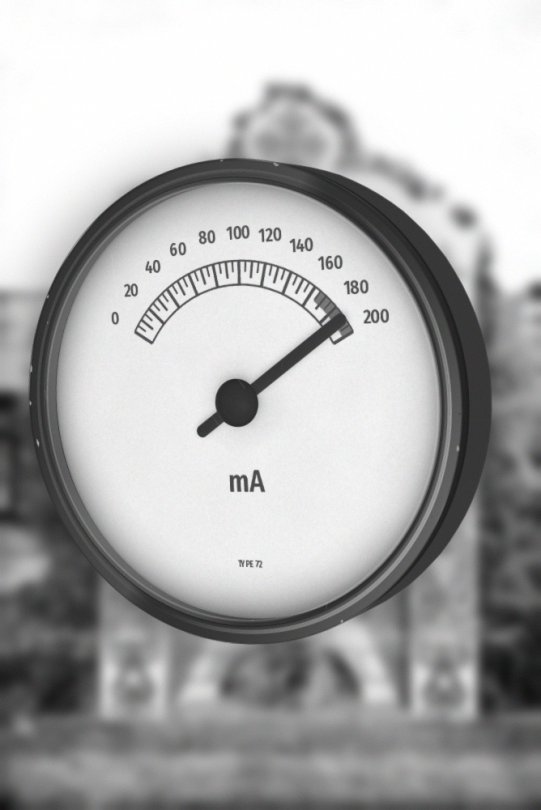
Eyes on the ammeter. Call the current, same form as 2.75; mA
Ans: 190; mA
